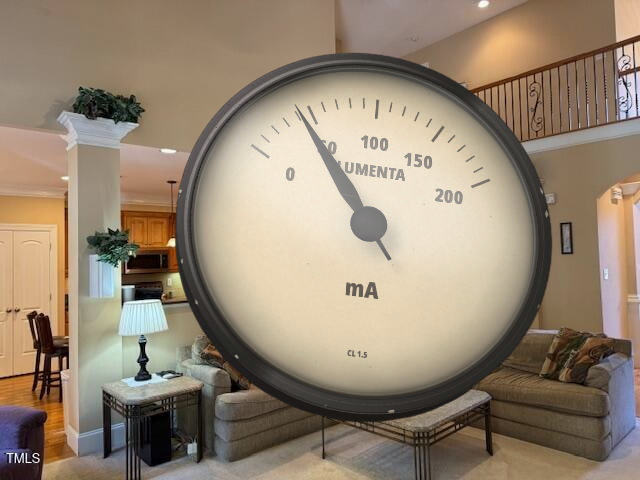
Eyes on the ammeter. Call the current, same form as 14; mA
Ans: 40; mA
